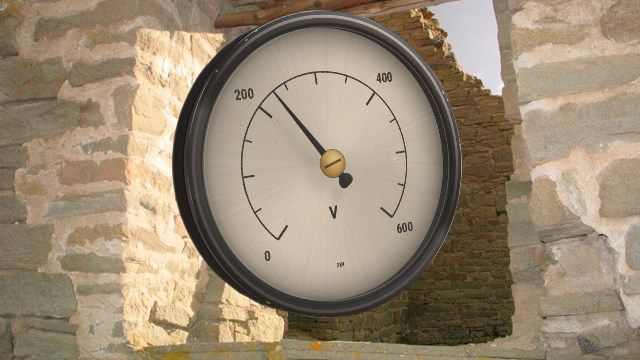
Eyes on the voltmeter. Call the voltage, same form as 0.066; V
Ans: 225; V
